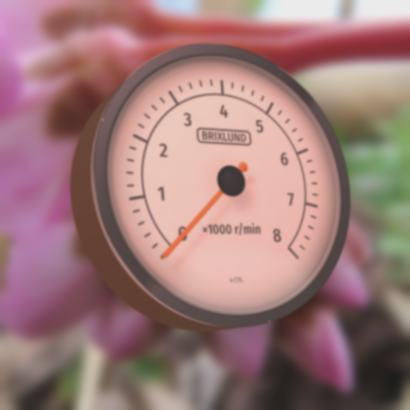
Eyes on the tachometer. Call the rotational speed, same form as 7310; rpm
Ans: 0; rpm
